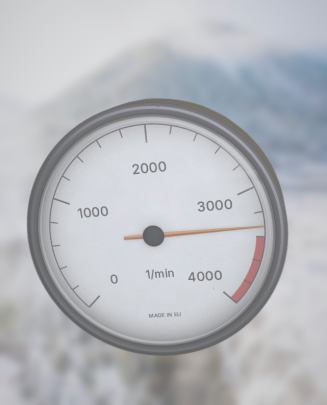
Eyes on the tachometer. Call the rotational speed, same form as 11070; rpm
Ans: 3300; rpm
